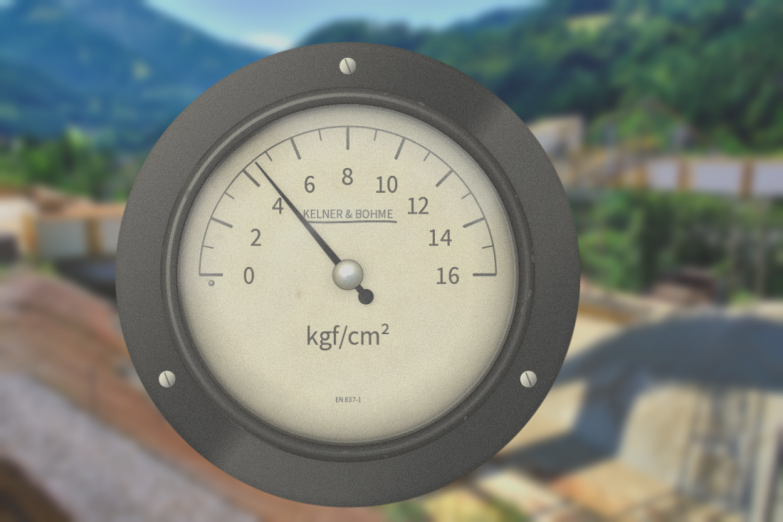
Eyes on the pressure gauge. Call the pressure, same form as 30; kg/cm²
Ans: 4.5; kg/cm²
